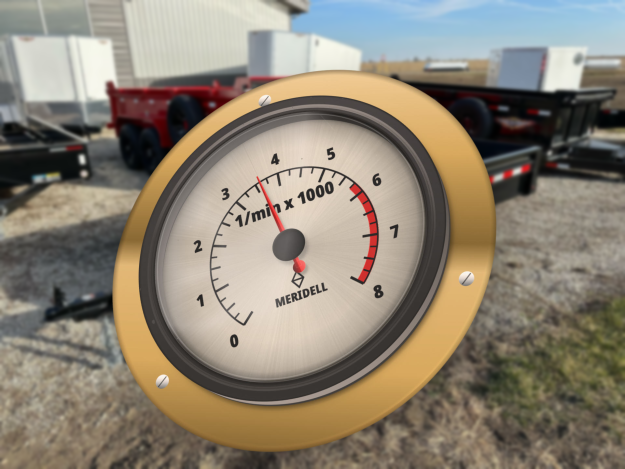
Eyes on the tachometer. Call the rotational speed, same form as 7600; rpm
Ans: 3625; rpm
